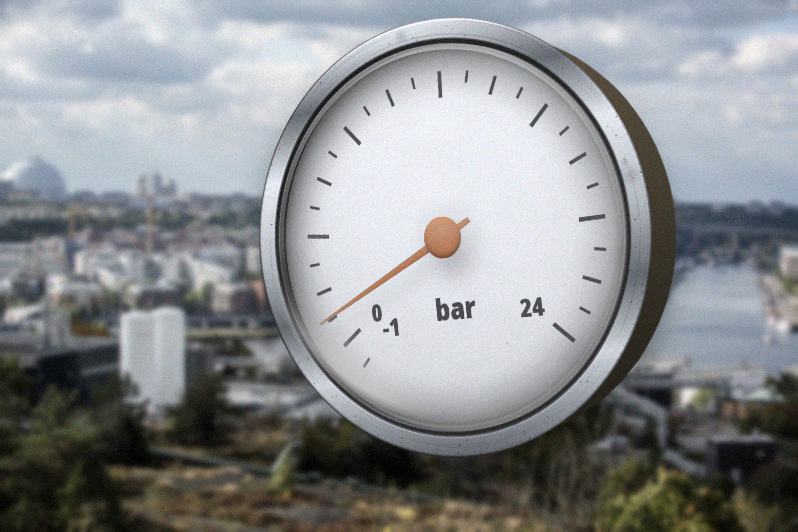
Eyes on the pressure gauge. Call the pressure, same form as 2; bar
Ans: 1; bar
